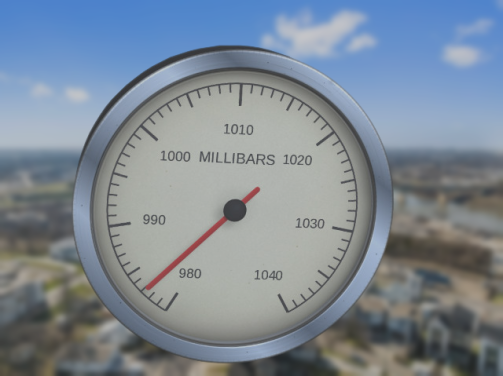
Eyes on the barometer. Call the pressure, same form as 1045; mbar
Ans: 983; mbar
